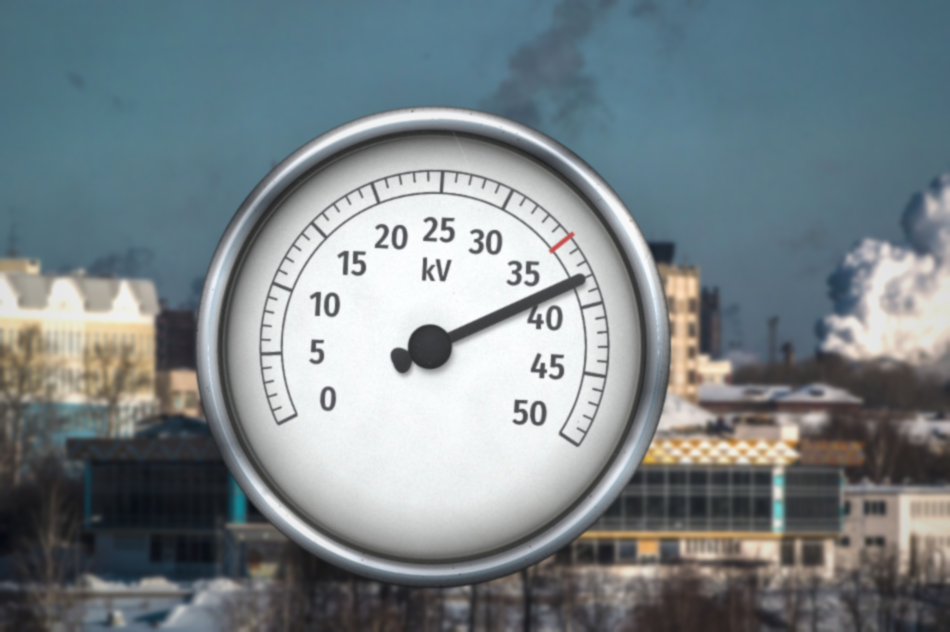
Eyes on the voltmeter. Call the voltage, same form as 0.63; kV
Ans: 38; kV
